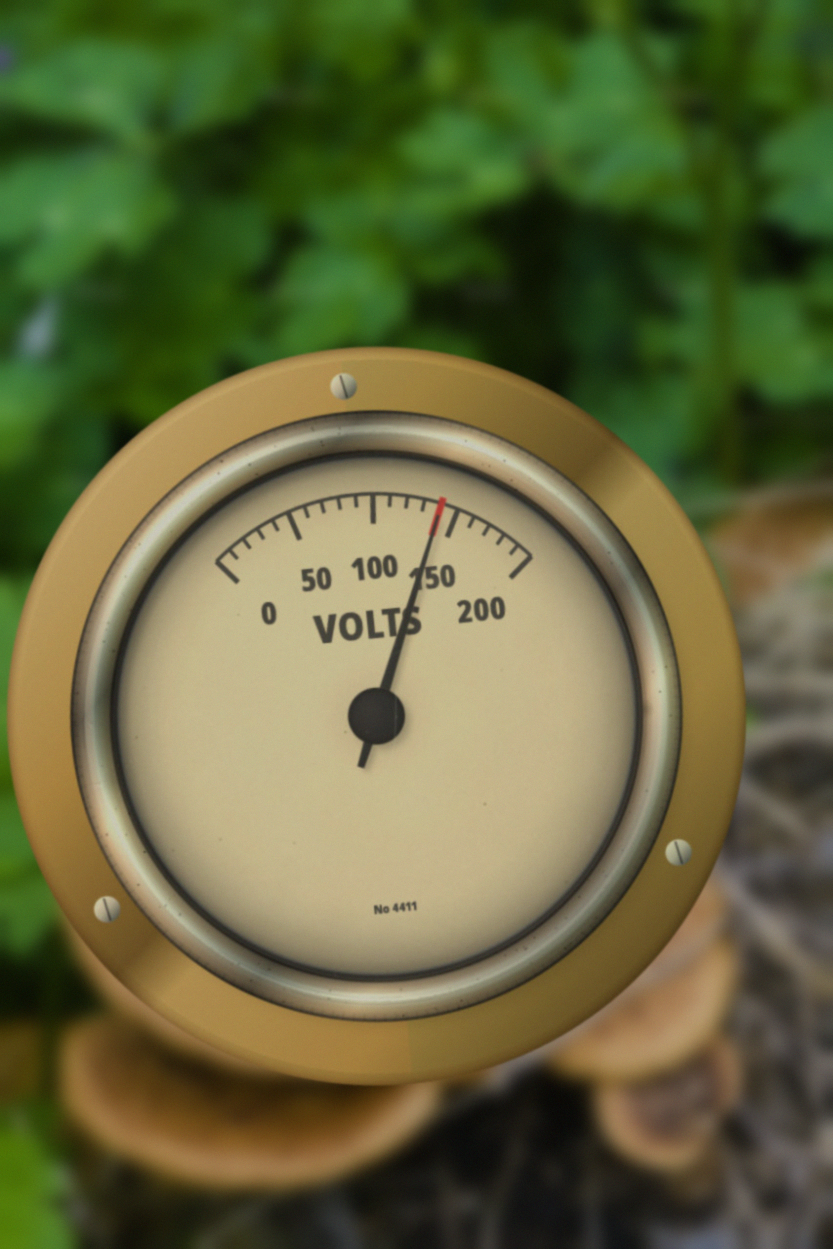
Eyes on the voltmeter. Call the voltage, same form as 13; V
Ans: 140; V
